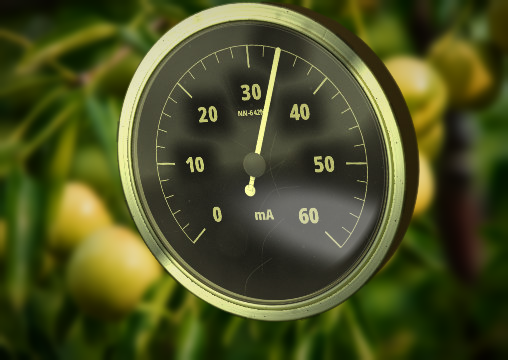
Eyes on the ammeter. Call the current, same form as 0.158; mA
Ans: 34; mA
